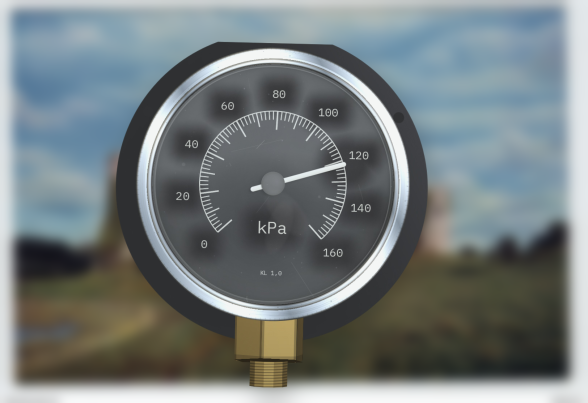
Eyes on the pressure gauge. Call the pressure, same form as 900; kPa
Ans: 122; kPa
